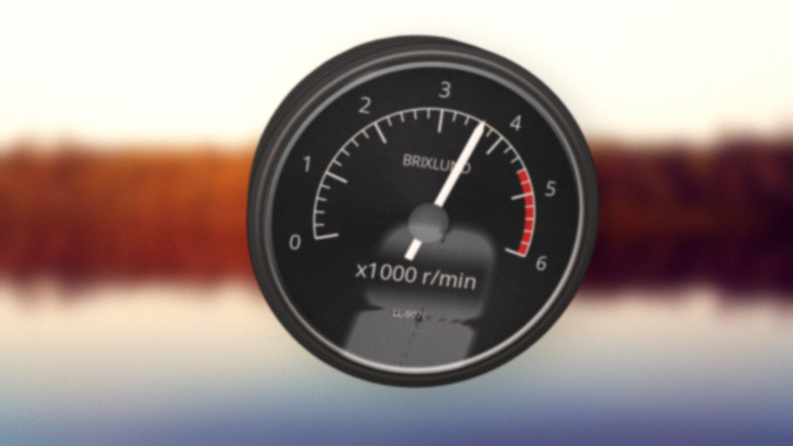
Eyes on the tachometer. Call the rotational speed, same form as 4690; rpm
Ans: 3600; rpm
